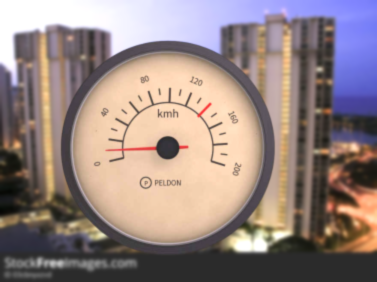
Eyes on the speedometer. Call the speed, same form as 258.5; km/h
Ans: 10; km/h
